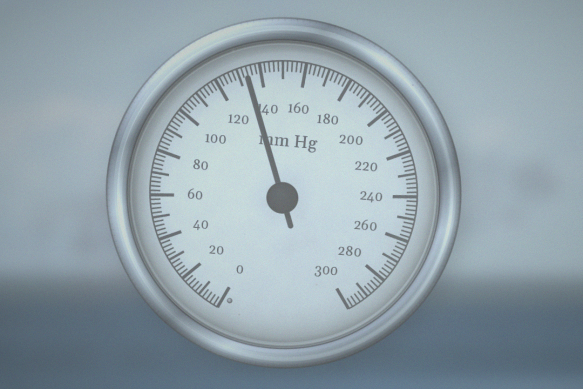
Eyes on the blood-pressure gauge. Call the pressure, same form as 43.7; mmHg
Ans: 134; mmHg
